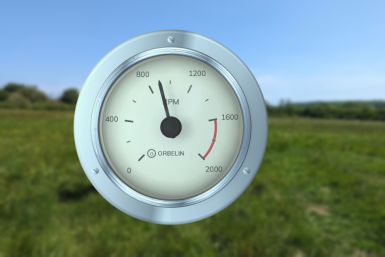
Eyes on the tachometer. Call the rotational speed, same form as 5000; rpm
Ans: 900; rpm
